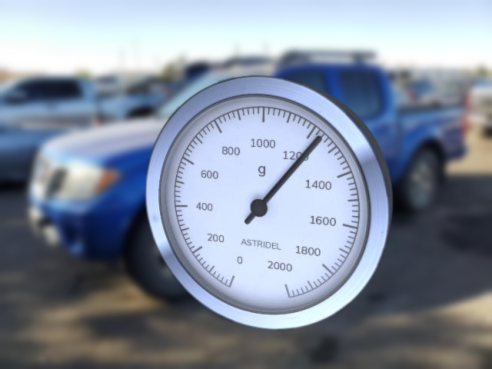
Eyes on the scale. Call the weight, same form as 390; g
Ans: 1240; g
